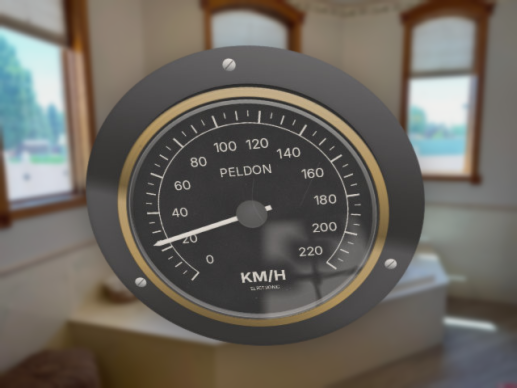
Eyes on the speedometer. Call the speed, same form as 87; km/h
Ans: 25; km/h
